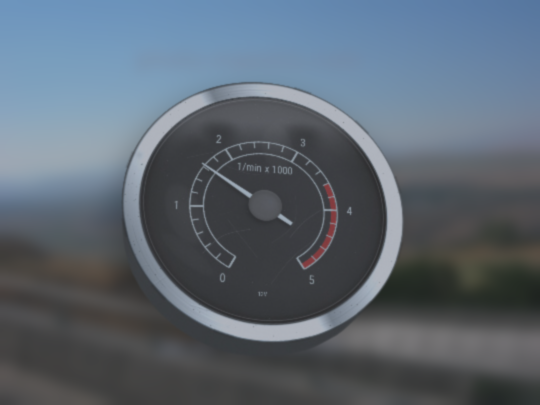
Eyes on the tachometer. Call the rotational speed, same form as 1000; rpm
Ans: 1600; rpm
